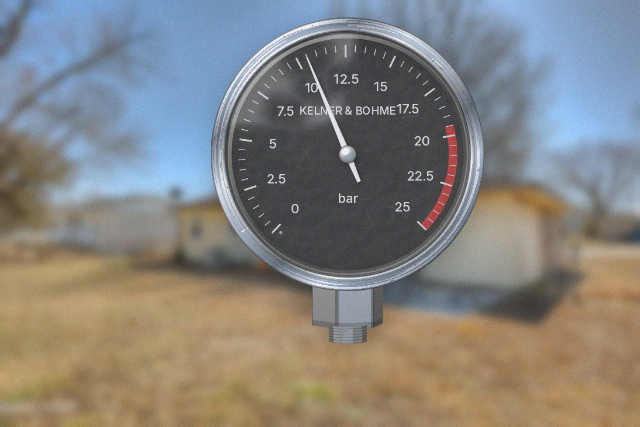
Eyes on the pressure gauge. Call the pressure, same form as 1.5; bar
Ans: 10.5; bar
